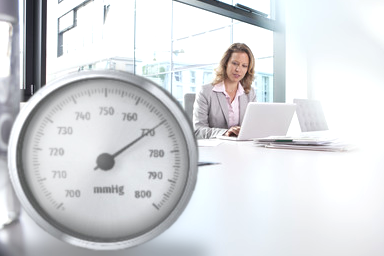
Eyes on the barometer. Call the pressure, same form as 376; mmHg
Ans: 770; mmHg
